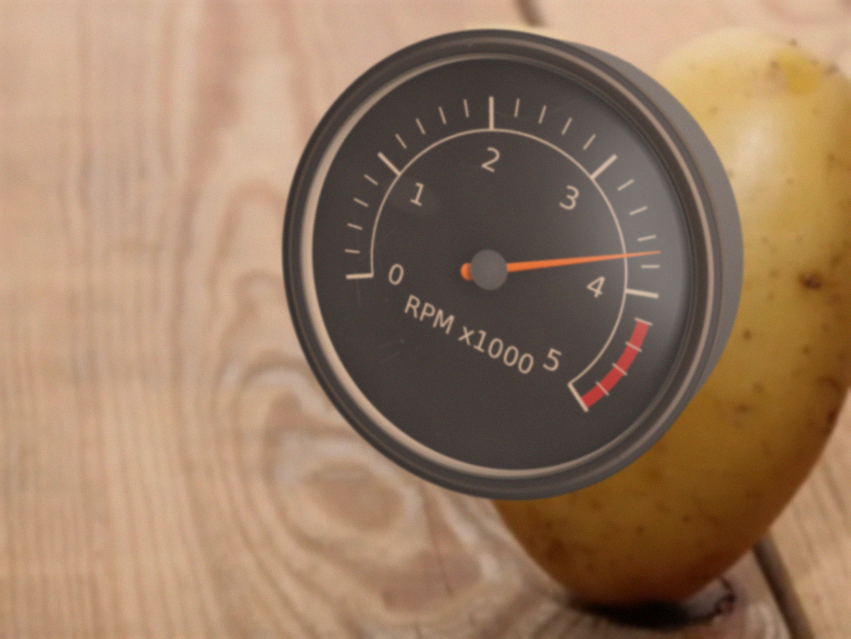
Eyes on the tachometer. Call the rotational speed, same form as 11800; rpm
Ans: 3700; rpm
